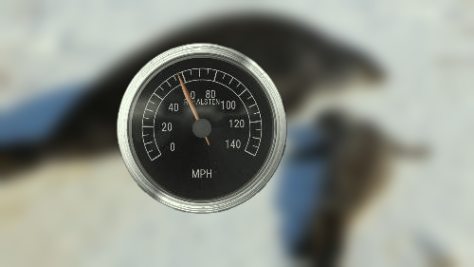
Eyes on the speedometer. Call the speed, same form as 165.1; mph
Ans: 57.5; mph
